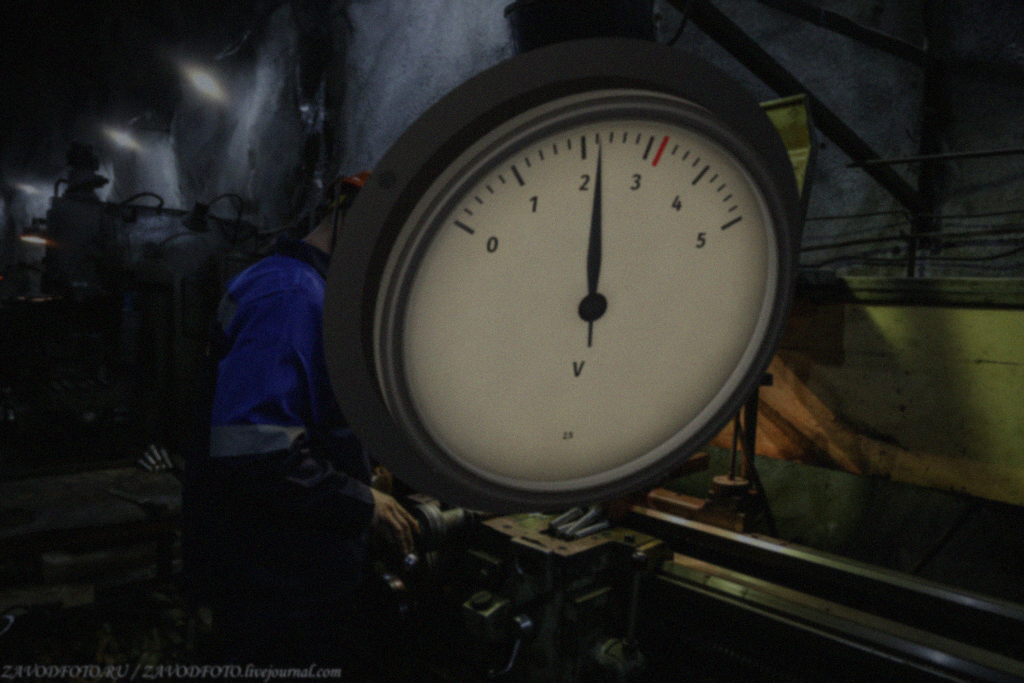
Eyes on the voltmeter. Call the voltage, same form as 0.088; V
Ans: 2.2; V
